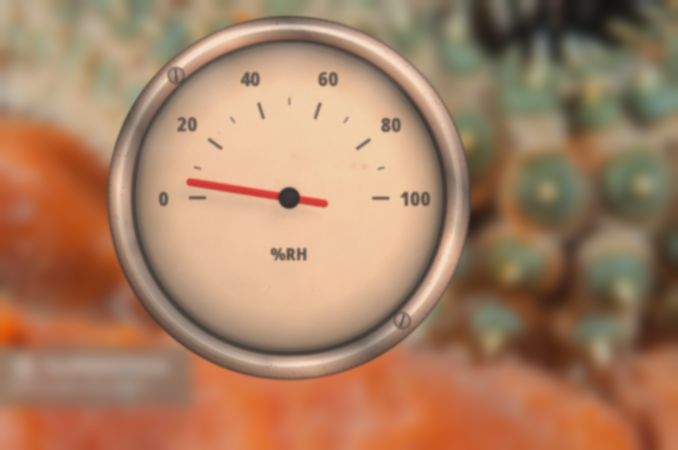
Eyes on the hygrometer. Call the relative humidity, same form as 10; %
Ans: 5; %
